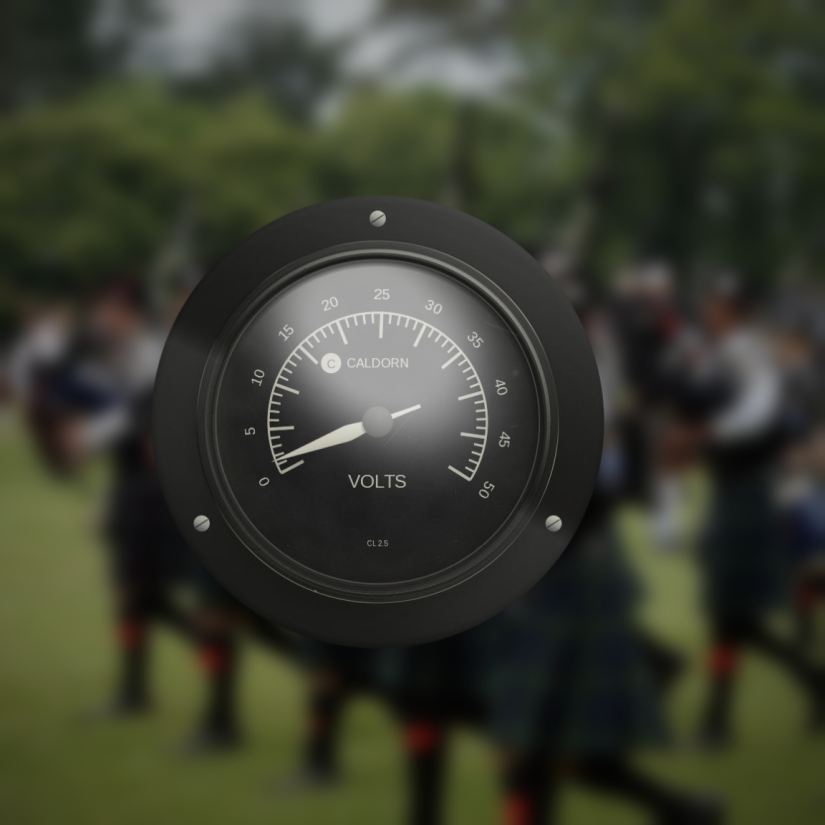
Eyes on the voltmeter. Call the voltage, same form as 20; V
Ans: 1.5; V
